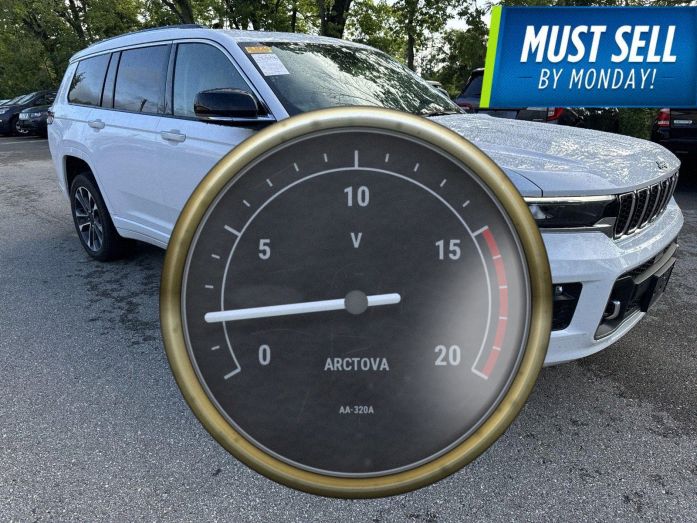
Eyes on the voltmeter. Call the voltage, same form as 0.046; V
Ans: 2; V
